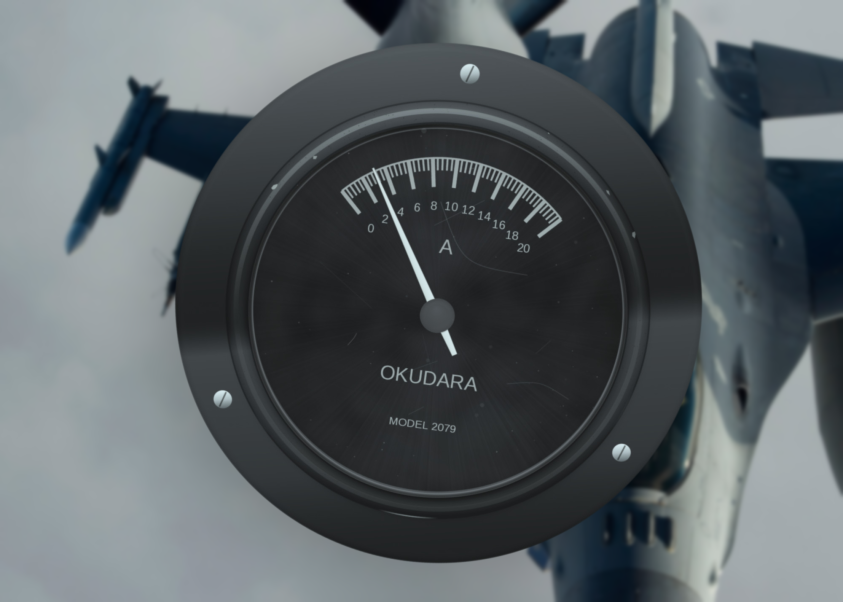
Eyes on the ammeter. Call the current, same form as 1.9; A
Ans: 3.2; A
